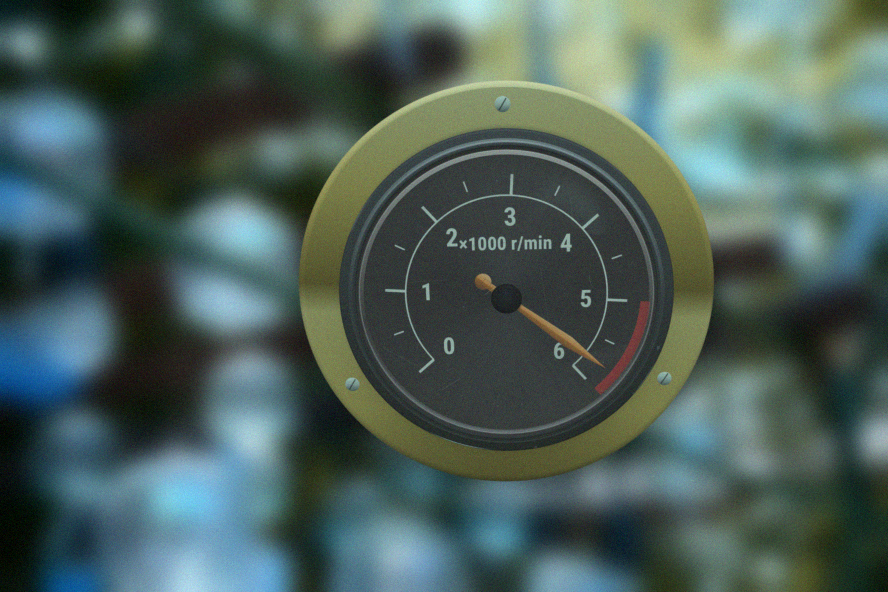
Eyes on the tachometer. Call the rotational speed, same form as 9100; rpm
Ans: 5750; rpm
